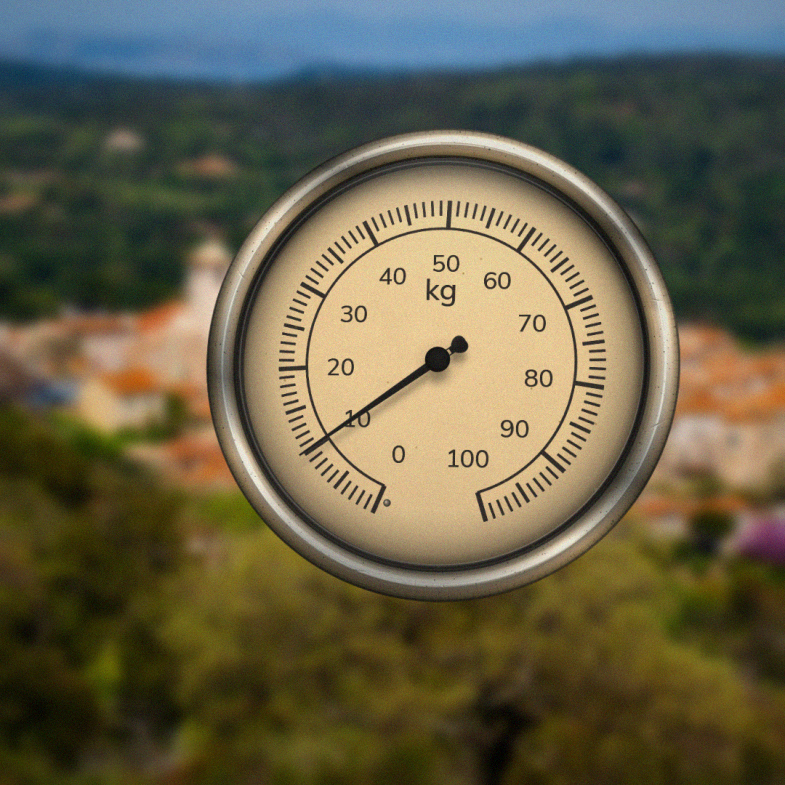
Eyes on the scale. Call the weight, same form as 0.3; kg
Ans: 10; kg
